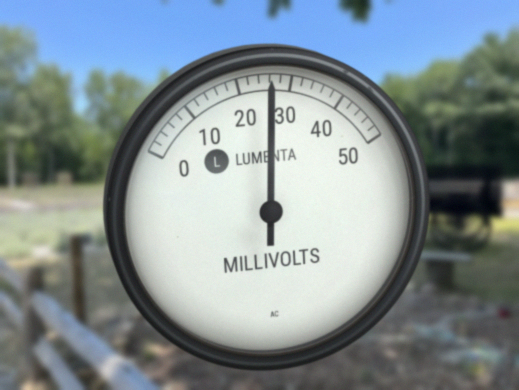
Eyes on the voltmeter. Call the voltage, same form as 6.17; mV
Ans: 26; mV
